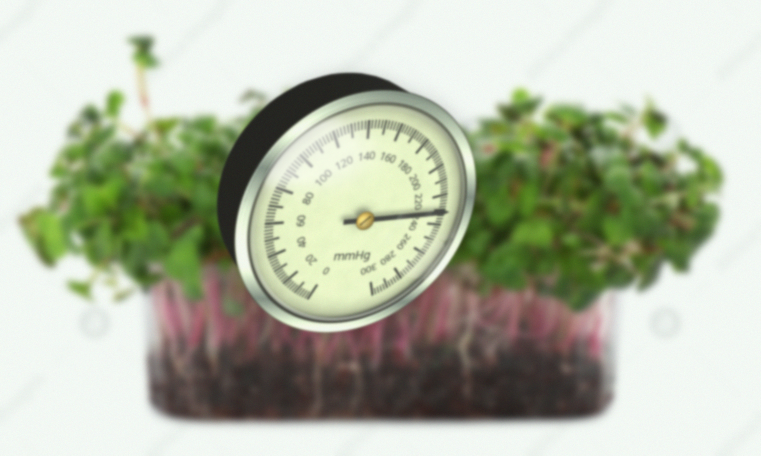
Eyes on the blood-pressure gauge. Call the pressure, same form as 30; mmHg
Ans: 230; mmHg
